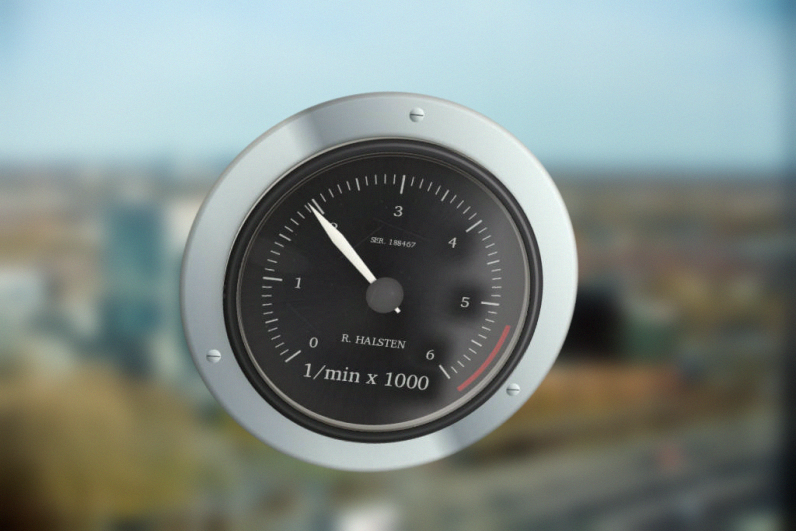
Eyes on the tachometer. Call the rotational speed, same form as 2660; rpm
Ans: 1950; rpm
